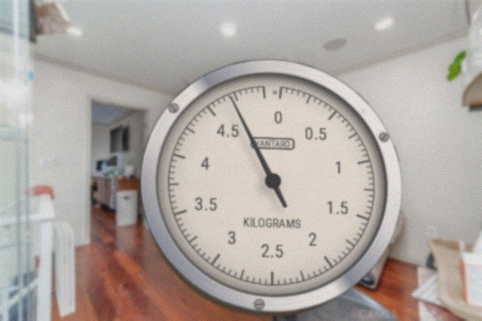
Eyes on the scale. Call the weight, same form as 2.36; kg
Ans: 4.7; kg
